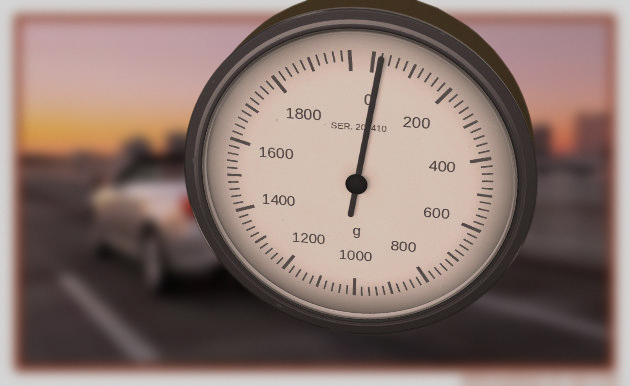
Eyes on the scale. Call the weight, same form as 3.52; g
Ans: 20; g
